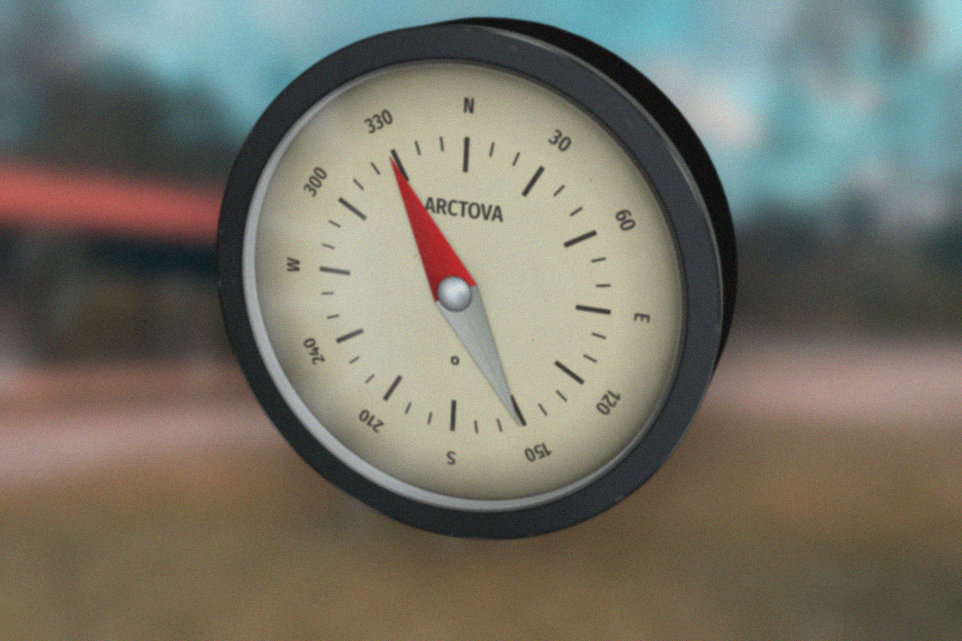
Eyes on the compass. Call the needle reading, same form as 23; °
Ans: 330; °
